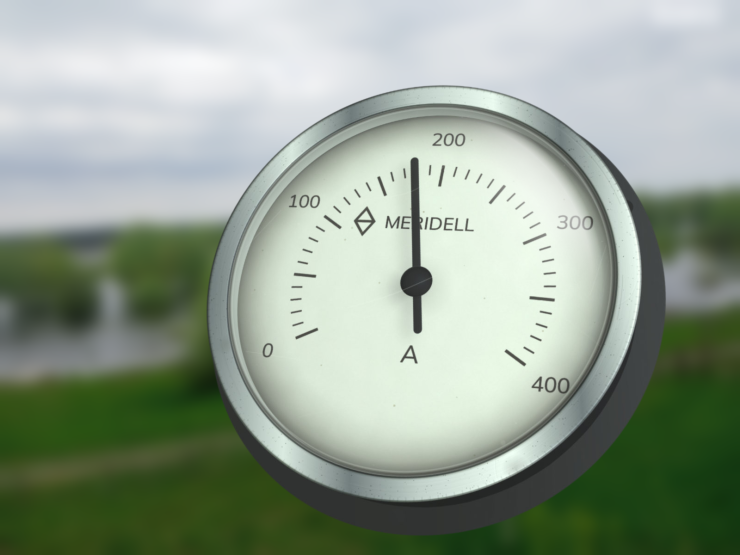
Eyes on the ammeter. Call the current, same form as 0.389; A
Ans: 180; A
